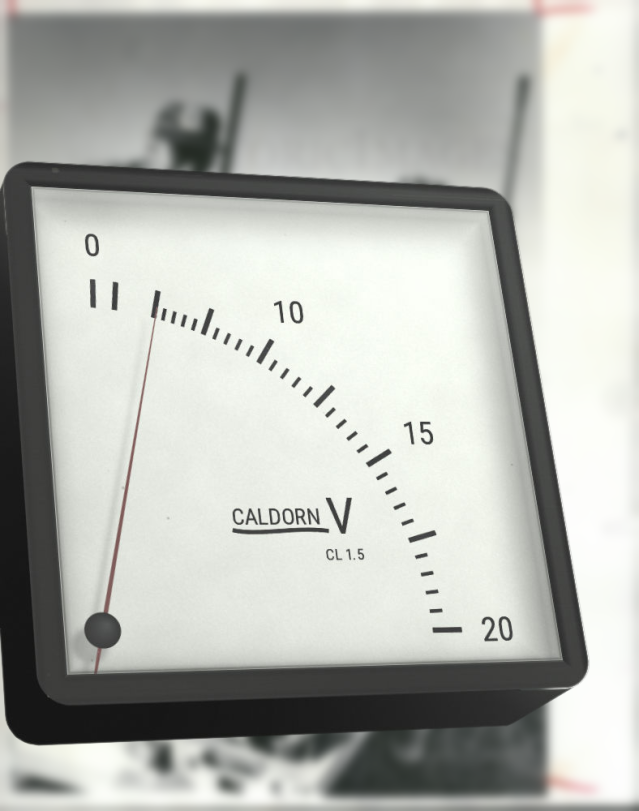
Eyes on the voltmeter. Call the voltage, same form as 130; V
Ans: 5; V
